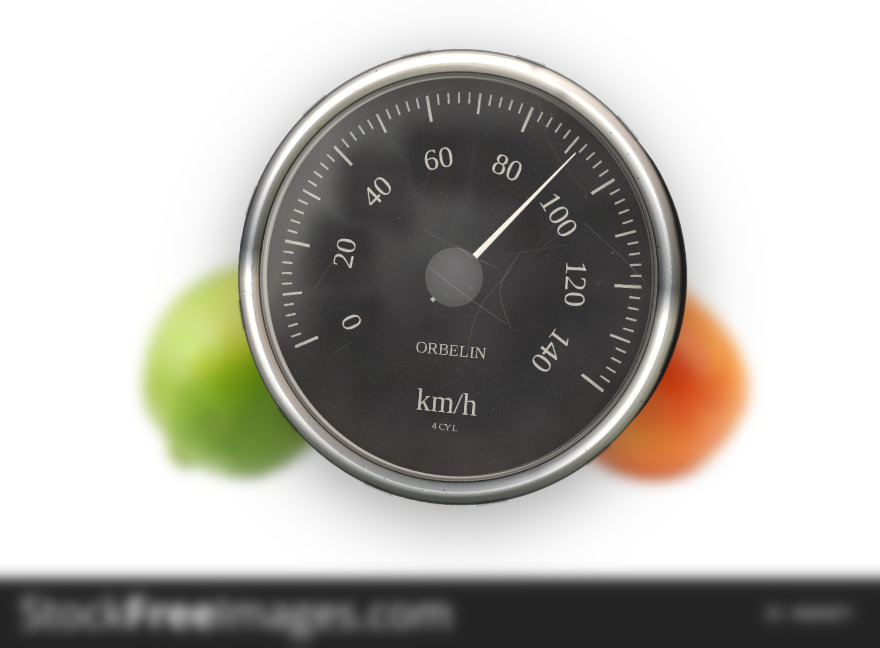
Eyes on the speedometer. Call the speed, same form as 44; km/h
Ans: 92; km/h
